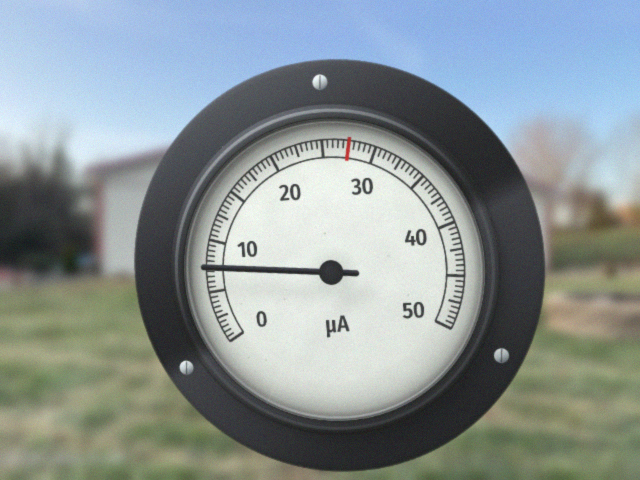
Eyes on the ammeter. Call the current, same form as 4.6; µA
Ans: 7.5; µA
